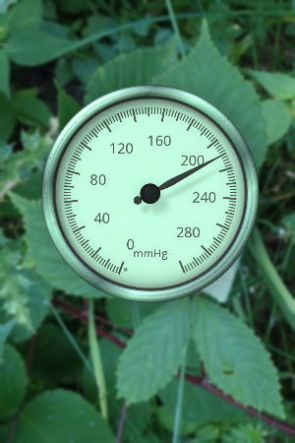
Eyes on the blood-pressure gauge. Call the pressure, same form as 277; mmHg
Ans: 210; mmHg
